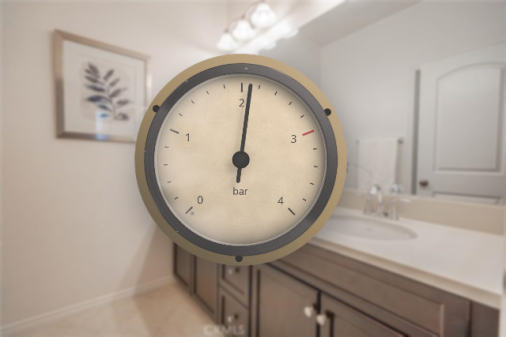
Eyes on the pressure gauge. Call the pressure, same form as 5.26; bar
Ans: 2.1; bar
